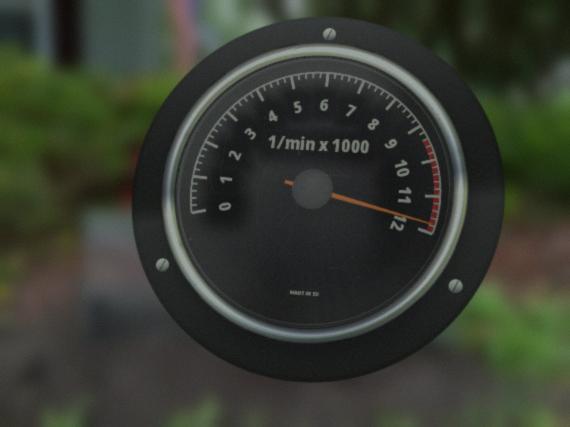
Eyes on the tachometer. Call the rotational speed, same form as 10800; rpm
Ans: 11800; rpm
